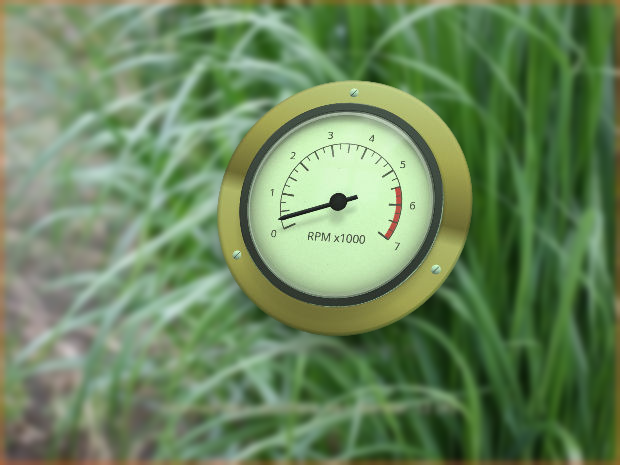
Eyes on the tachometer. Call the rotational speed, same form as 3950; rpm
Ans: 250; rpm
